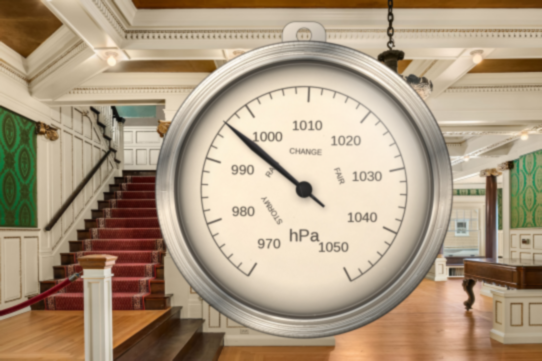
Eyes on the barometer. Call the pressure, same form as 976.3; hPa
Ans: 996; hPa
